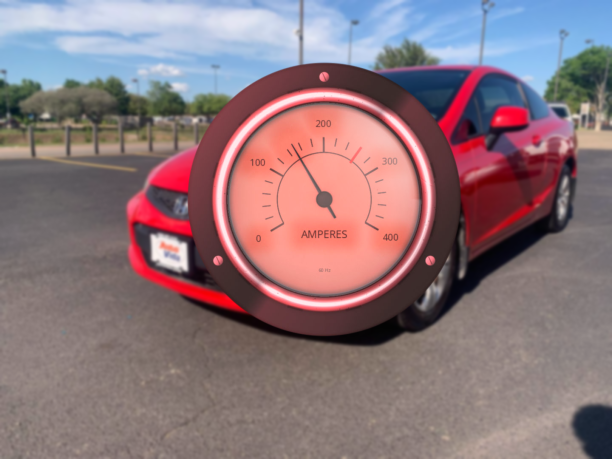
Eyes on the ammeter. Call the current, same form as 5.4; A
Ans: 150; A
